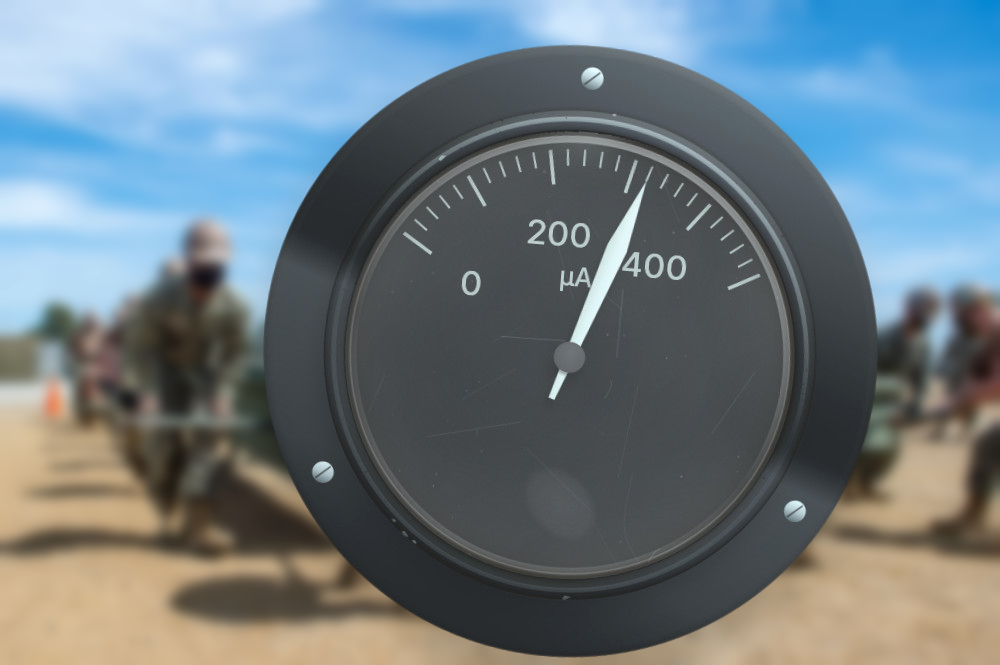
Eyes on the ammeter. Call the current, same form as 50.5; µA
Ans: 320; µA
